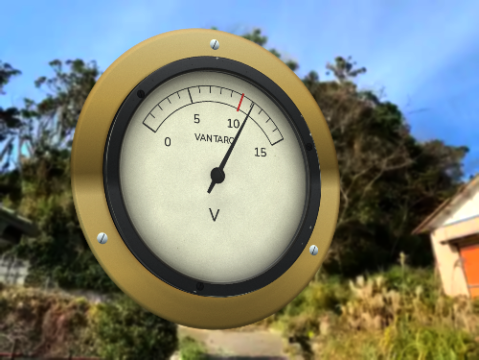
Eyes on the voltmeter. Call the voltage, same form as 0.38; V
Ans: 11; V
